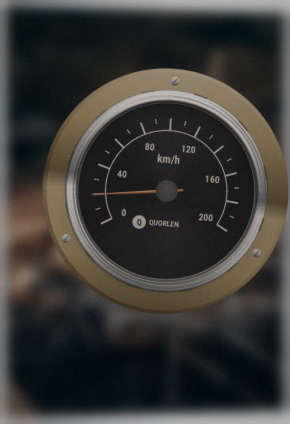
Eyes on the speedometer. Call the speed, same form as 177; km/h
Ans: 20; km/h
